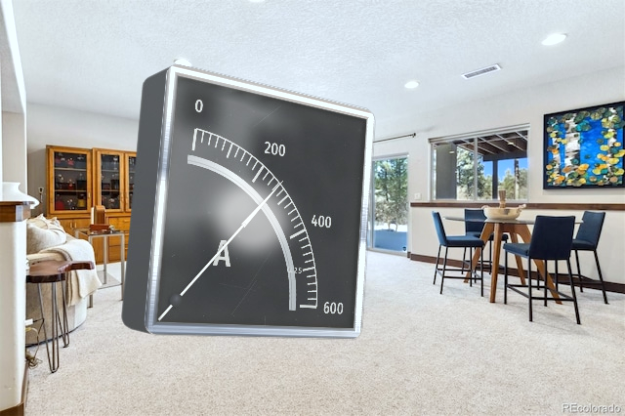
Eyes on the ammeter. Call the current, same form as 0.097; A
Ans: 260; A
